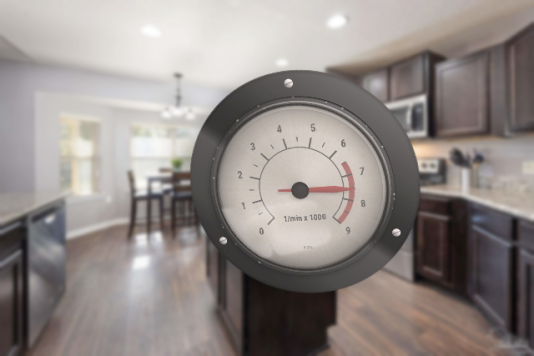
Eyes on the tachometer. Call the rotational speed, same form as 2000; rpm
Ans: 7500; rpm
